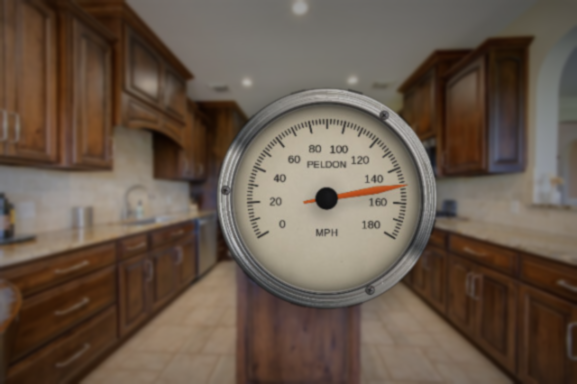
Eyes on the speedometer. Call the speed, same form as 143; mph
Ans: 150; mph
